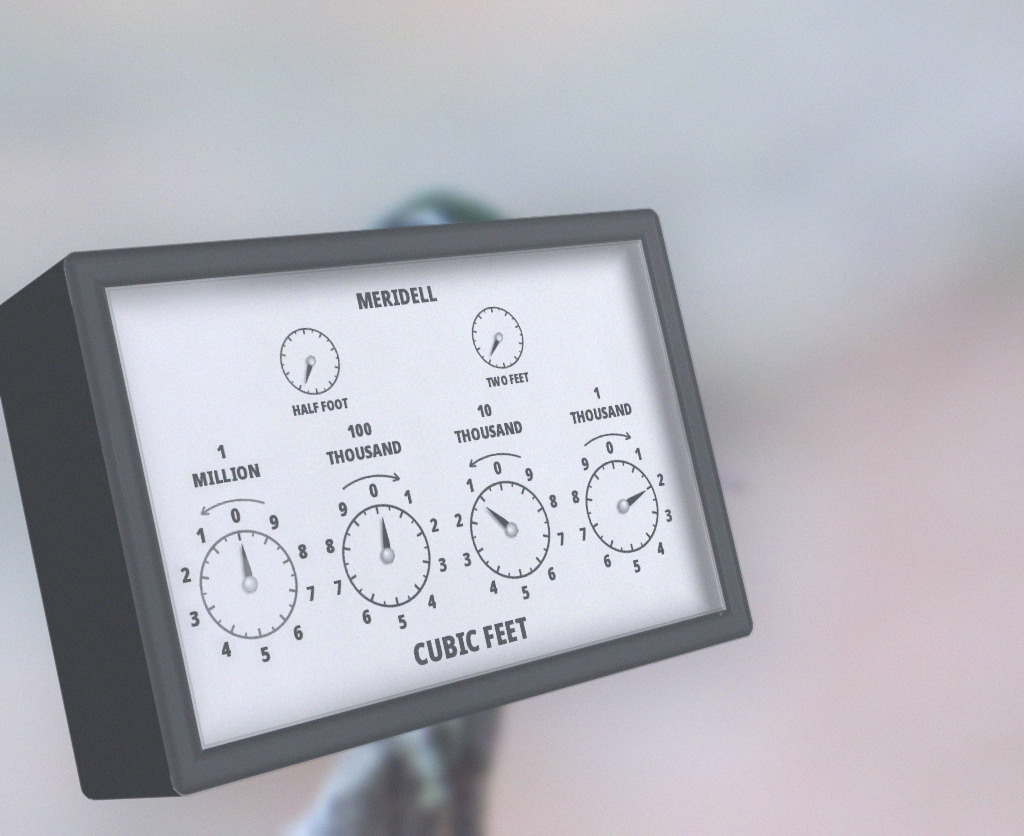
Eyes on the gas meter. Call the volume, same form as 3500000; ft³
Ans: 1200; ft³
